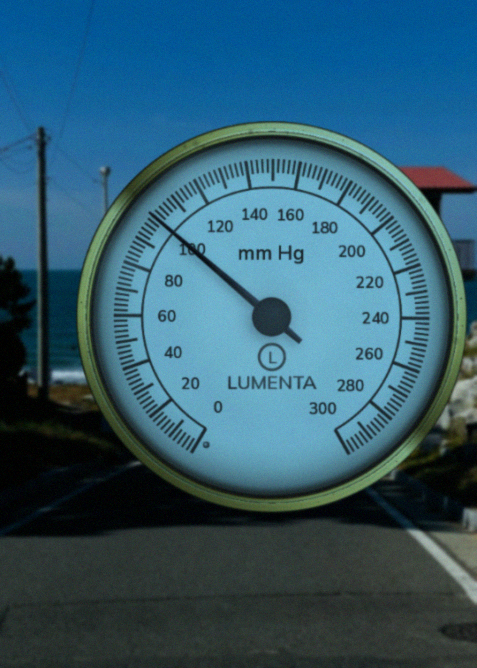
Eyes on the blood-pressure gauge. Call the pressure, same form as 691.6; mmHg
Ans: 100; mmHg
